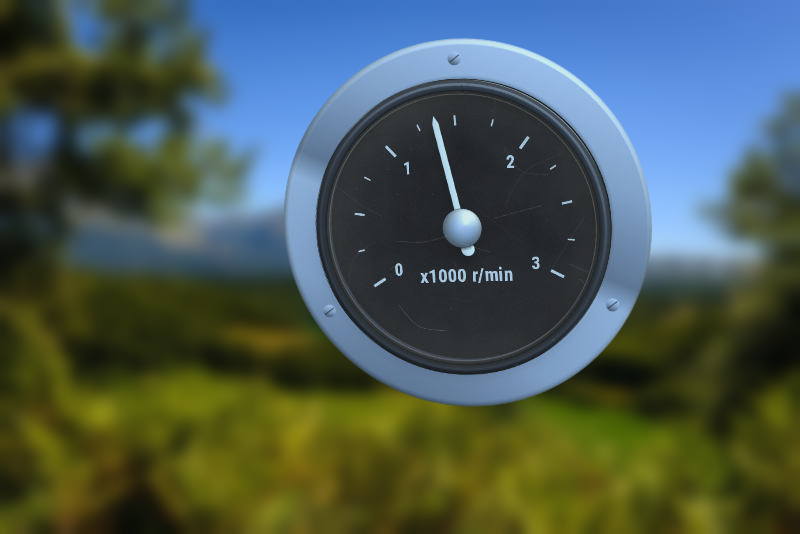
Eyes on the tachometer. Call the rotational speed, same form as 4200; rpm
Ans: 1375; rpm
